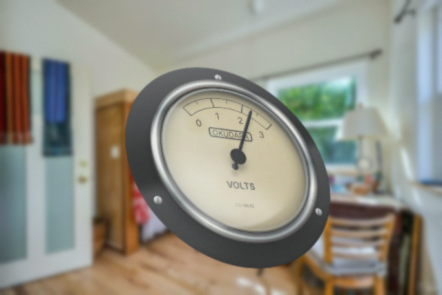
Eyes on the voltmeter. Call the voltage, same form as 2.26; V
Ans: 2.25; V
